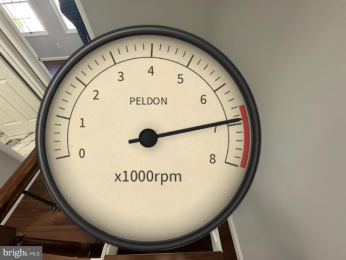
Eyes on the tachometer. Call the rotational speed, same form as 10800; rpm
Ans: 6900; rpm
